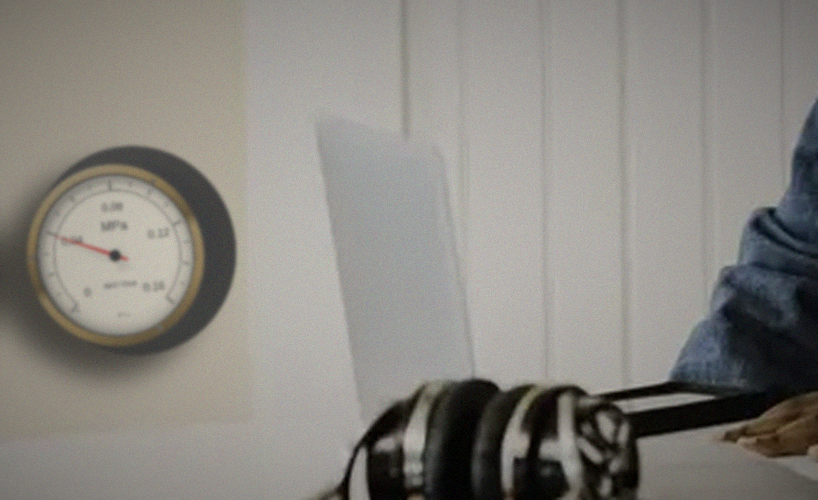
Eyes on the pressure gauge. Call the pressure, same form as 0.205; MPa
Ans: 0.04; MPa
